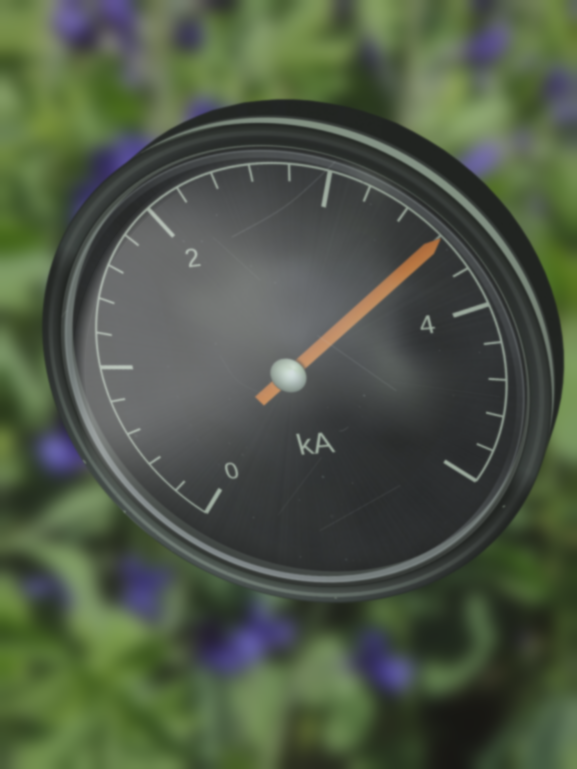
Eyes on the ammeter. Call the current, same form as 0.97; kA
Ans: 3.6; kA
